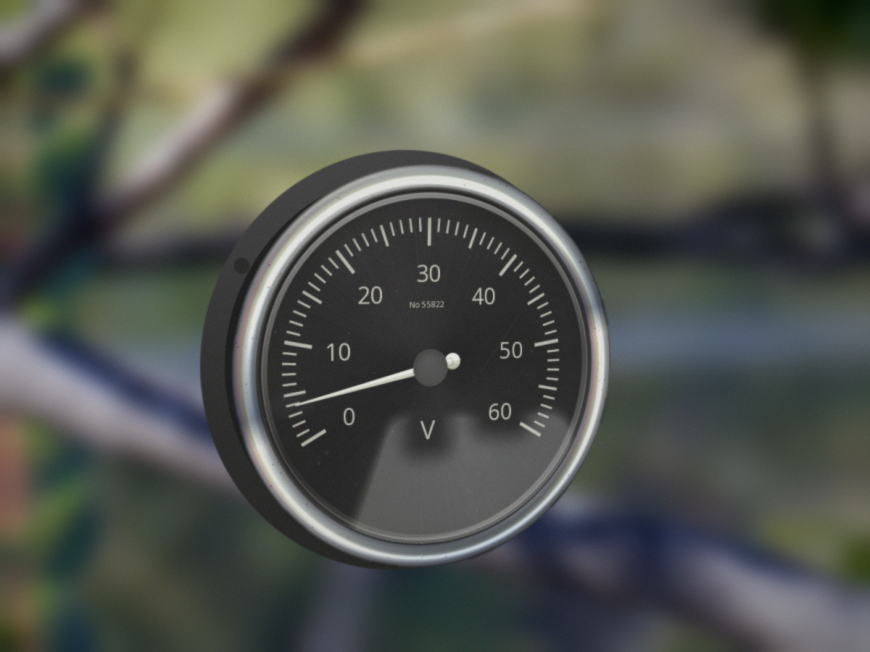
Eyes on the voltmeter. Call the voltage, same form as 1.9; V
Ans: 4; V
